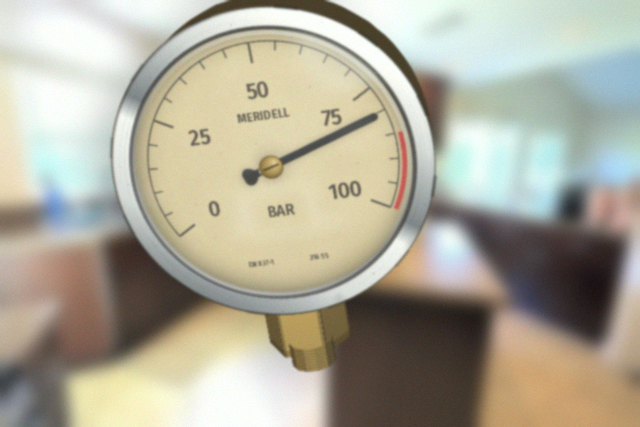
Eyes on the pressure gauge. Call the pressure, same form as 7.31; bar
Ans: 80; bar
